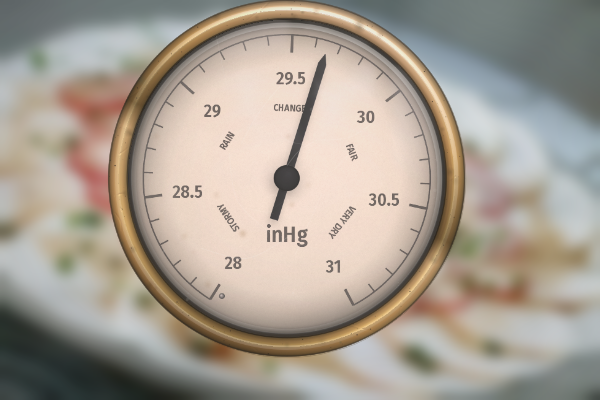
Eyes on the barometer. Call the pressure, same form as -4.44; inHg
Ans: 29.65; inHg
